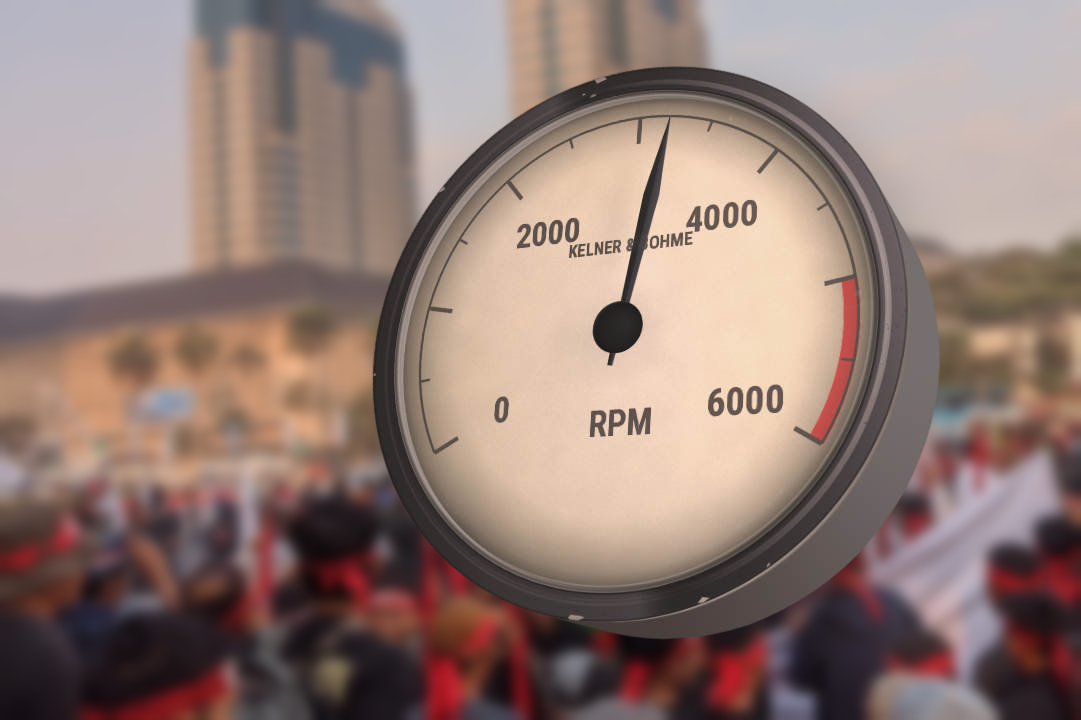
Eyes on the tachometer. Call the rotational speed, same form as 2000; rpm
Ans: 3250; rpm
